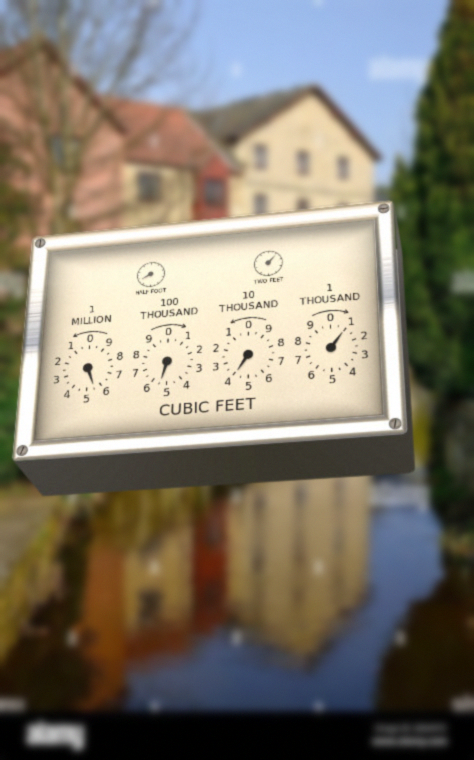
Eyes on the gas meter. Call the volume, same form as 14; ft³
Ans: 554100; ft³
